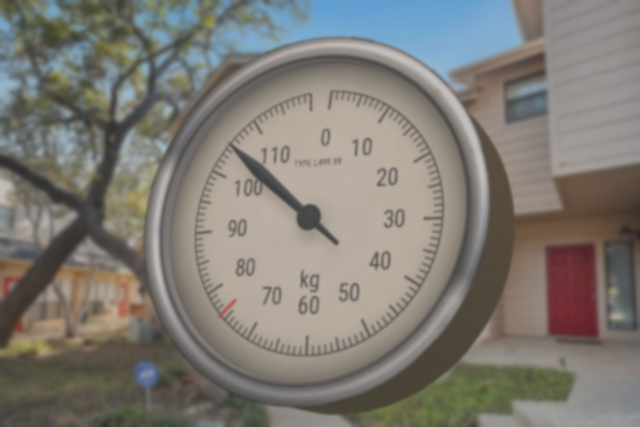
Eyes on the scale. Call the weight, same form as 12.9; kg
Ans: 105; kg
